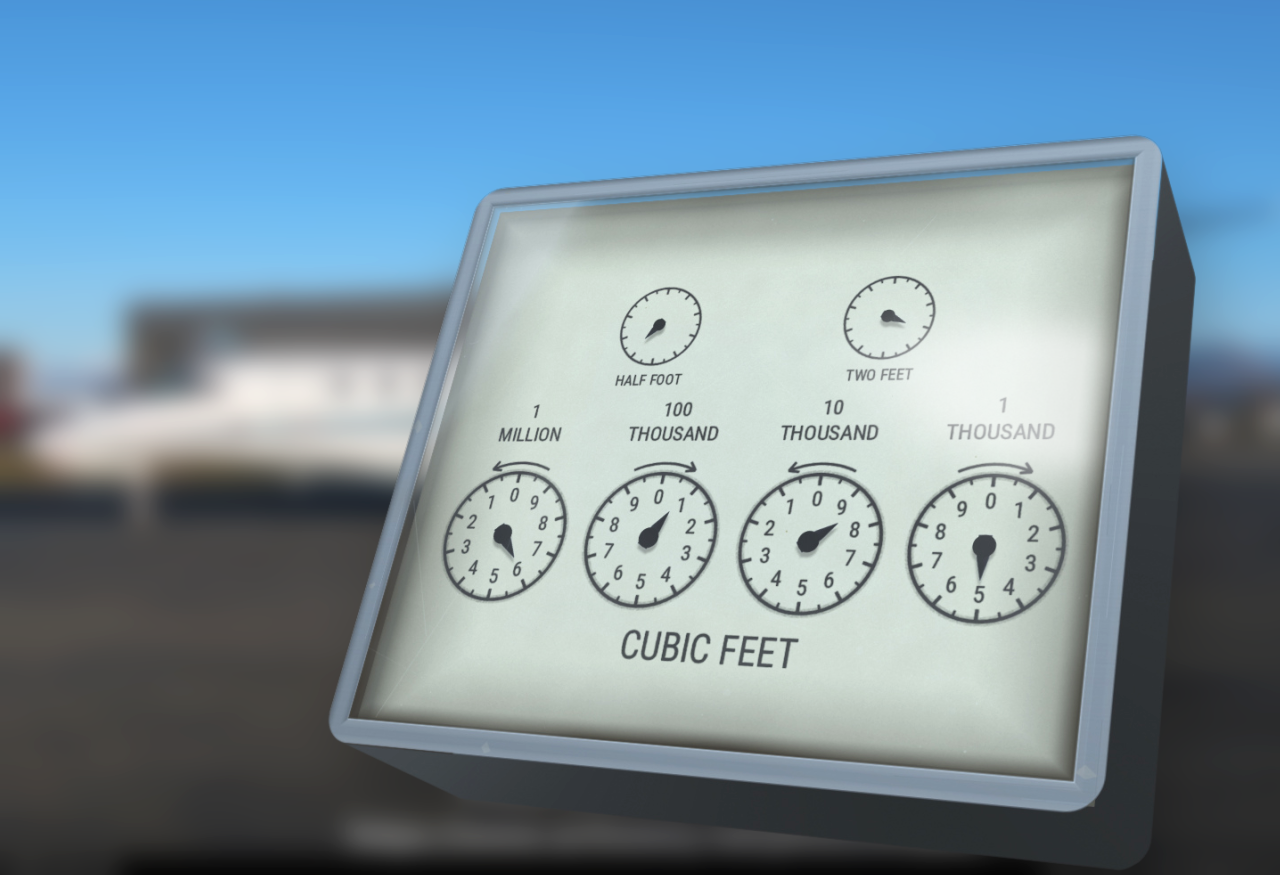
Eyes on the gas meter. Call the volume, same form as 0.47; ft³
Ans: 608500; ft³
